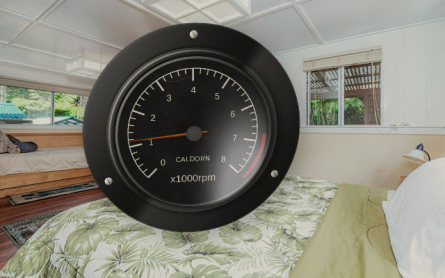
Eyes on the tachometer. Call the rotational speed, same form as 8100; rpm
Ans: 1200; rpm
